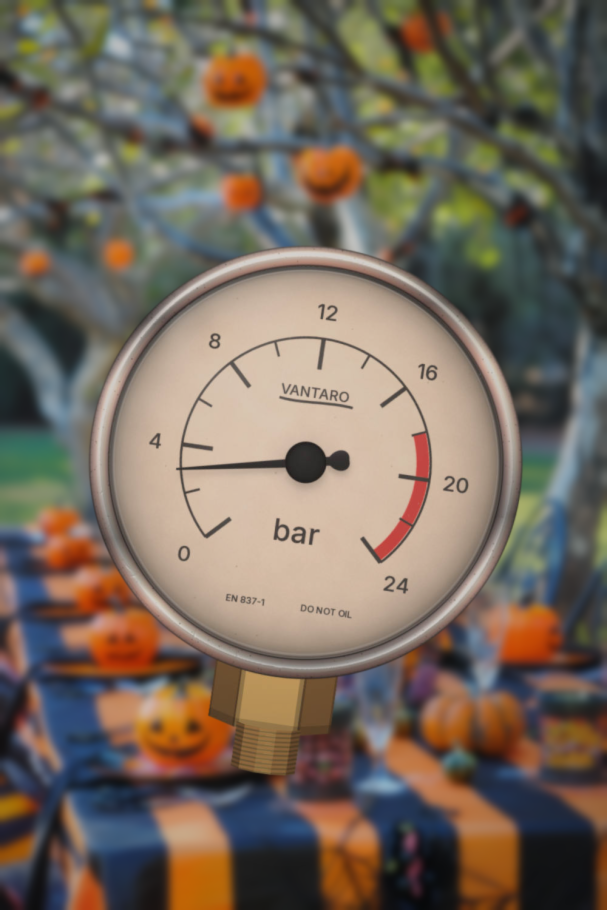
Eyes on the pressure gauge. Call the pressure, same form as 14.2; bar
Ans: 3; bar
